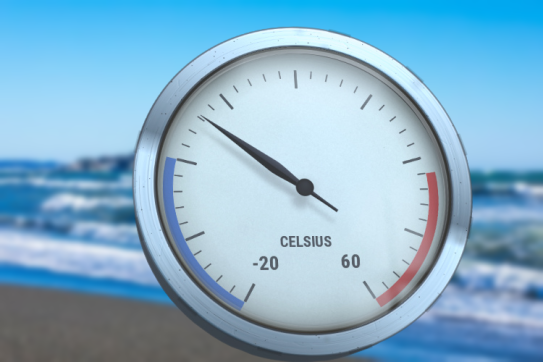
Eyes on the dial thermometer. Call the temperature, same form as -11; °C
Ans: 6; °C
